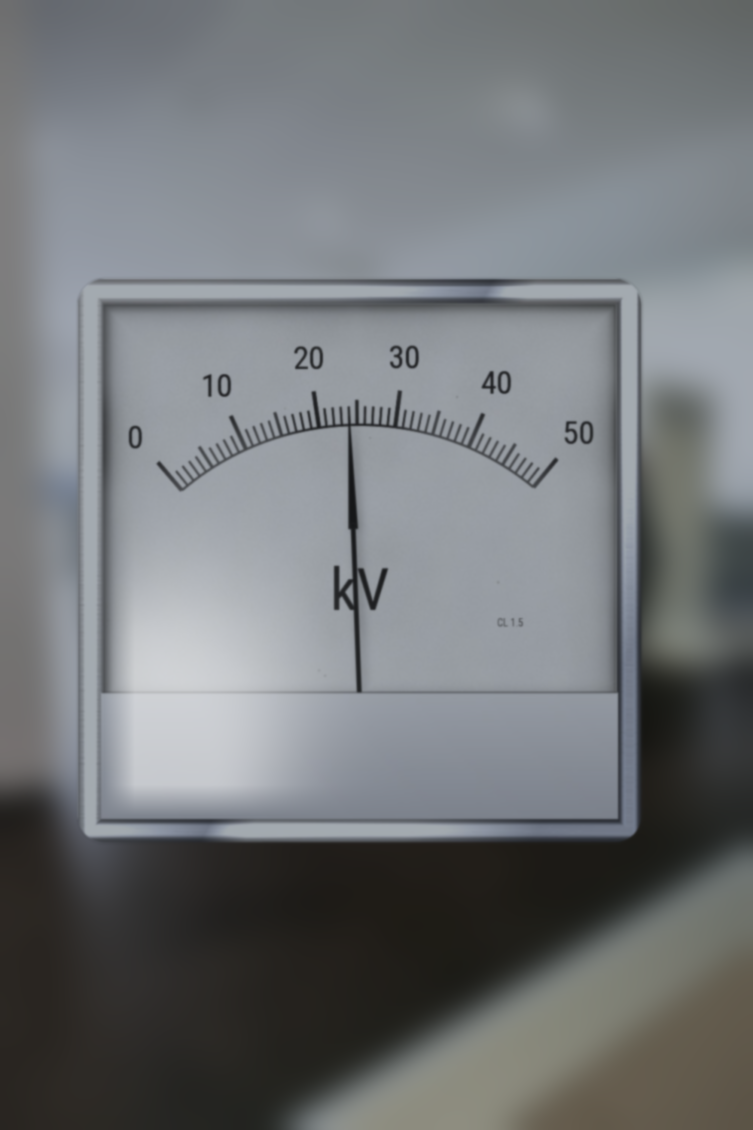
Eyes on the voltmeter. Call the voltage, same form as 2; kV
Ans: 24; kV
